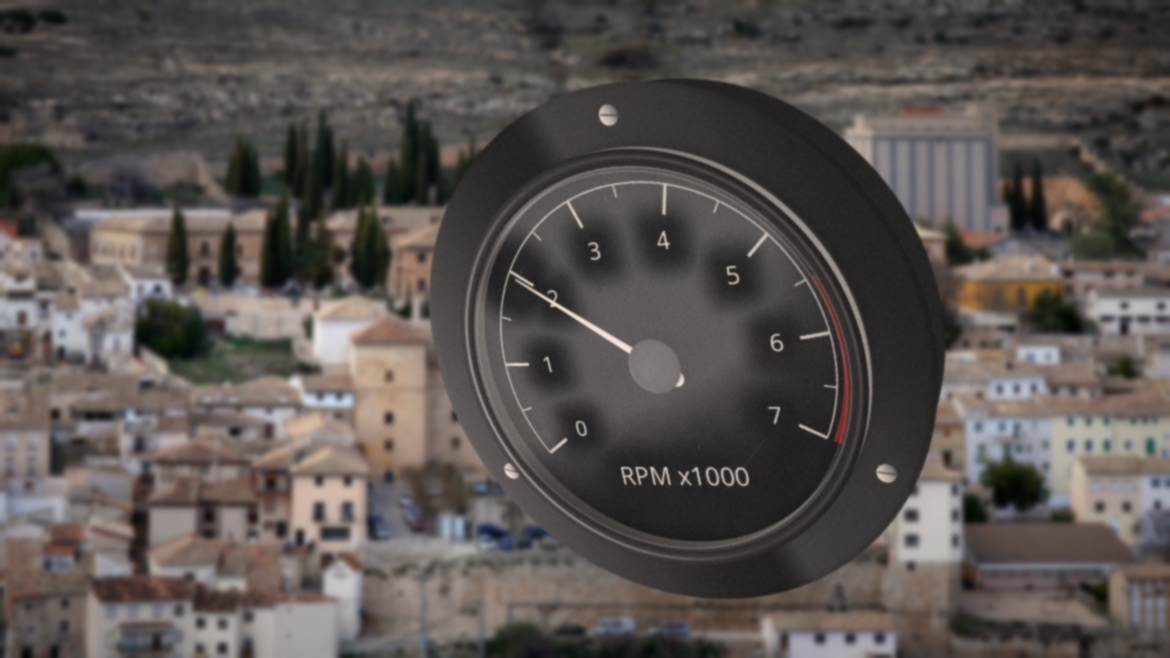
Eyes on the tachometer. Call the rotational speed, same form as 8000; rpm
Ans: 2000; rpm
